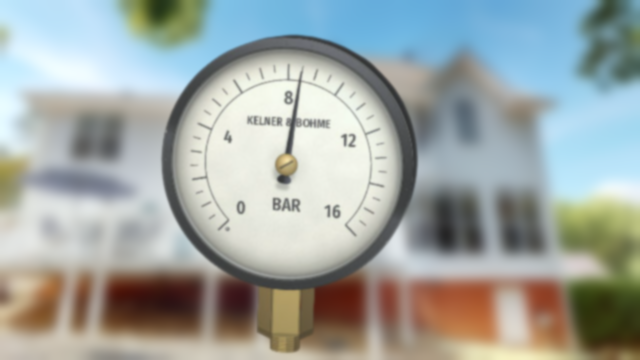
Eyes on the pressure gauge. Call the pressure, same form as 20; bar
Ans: 8.5; bar
